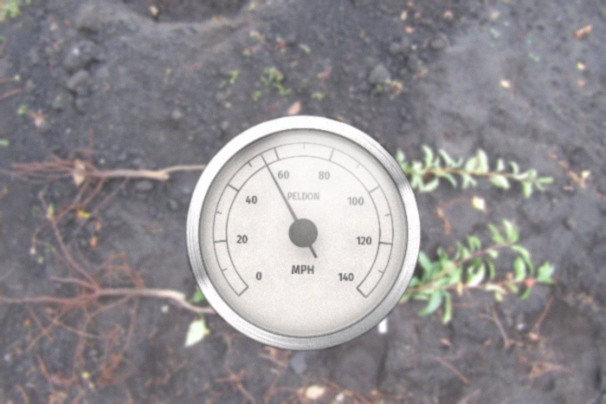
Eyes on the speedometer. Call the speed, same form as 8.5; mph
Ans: 55; mph
